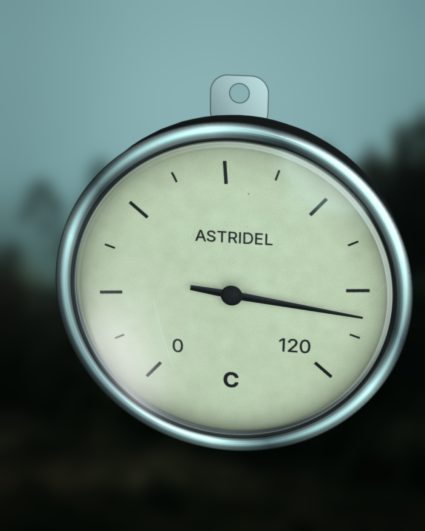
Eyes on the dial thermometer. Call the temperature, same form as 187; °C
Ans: 105; °C
